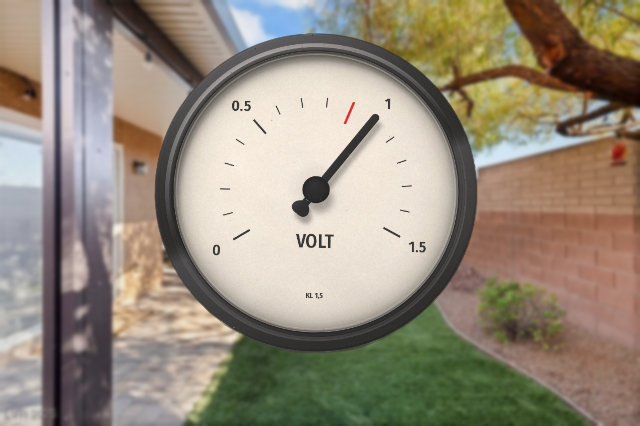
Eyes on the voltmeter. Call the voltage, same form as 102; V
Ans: 1; V
